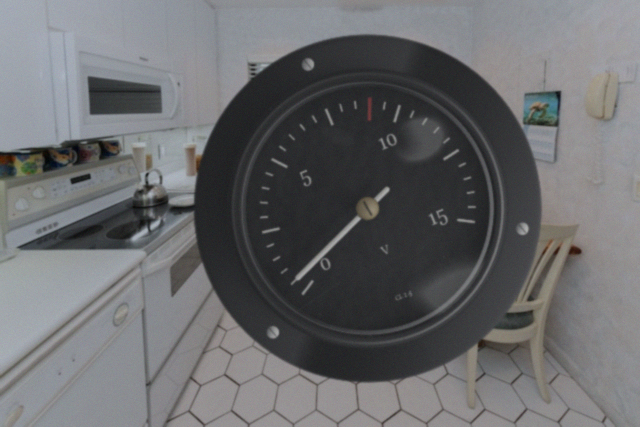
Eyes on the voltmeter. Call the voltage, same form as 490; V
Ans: 0.5; V
